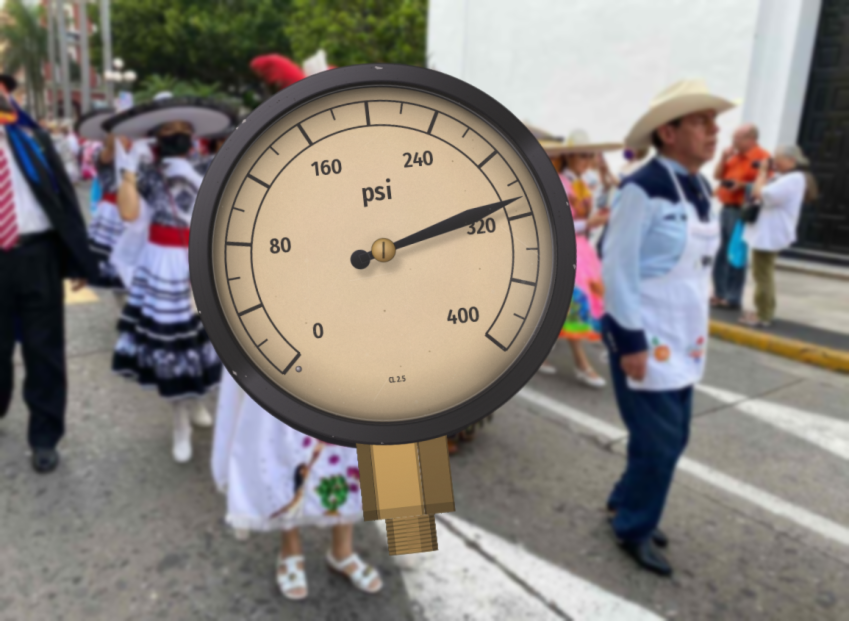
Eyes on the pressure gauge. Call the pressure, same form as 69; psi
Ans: 310; psi
